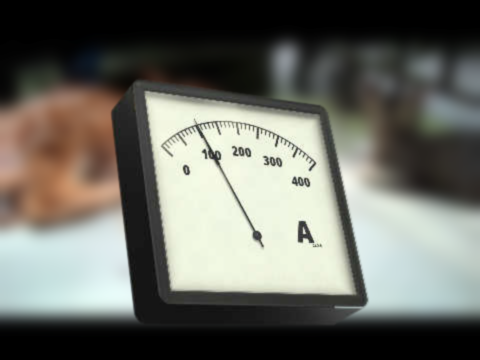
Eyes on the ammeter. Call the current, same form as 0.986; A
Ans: 100; A
